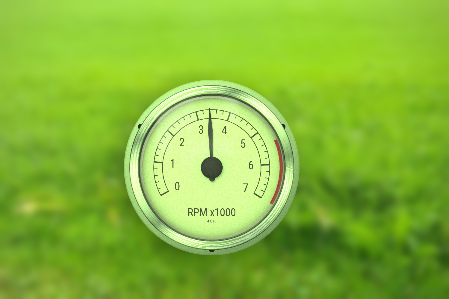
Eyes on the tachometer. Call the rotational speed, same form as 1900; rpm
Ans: 3400; rpm
